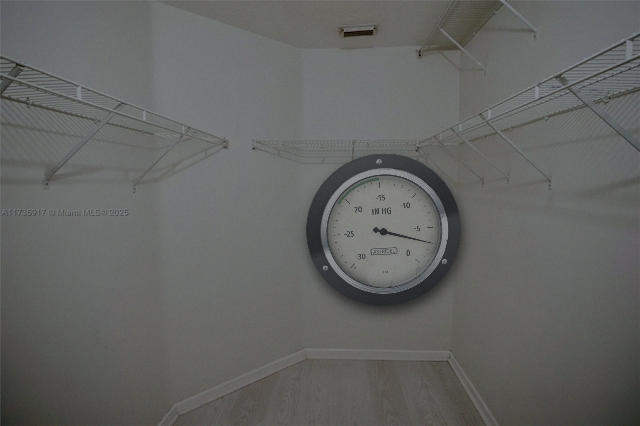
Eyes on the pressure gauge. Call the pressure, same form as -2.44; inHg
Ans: -3; inHg
